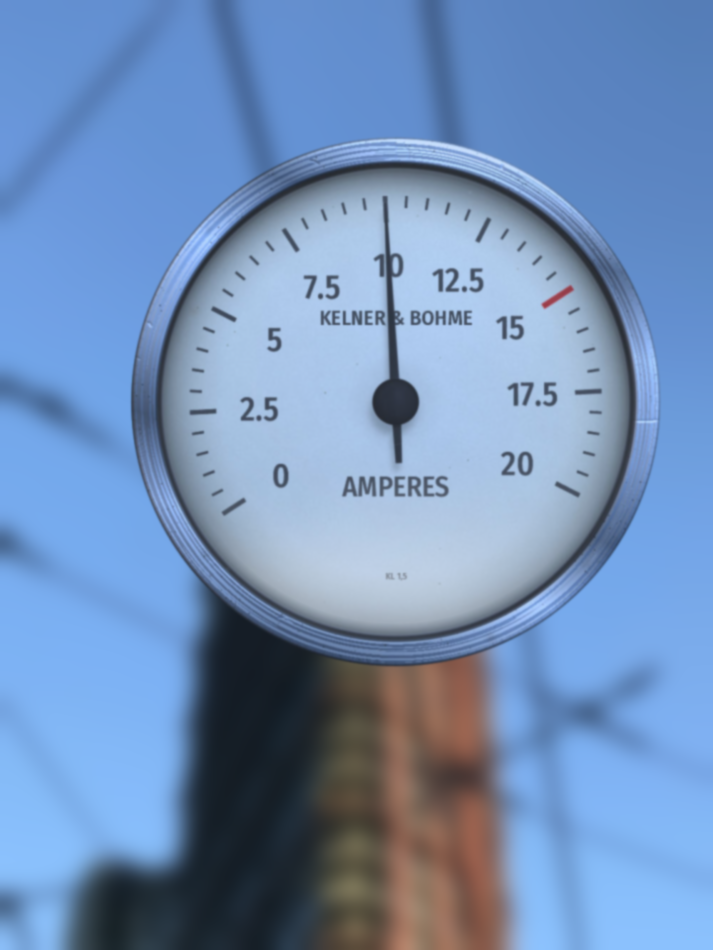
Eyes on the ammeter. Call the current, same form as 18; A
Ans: 10; A
